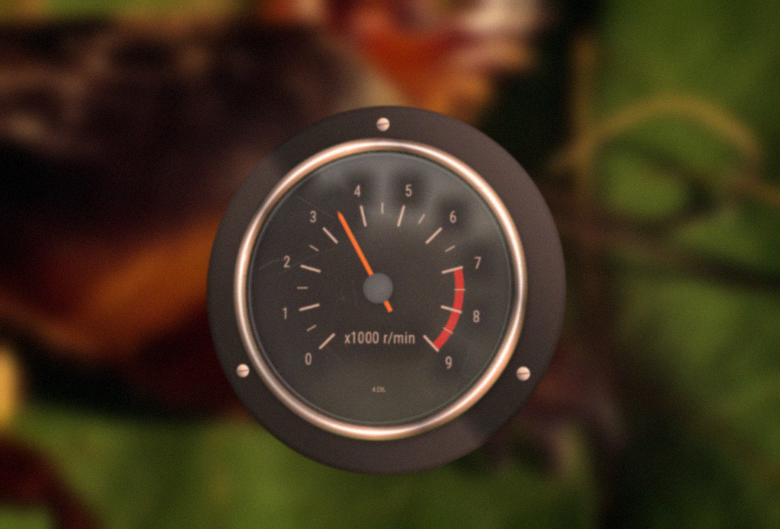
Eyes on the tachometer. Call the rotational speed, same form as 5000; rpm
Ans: 3500; rpm
